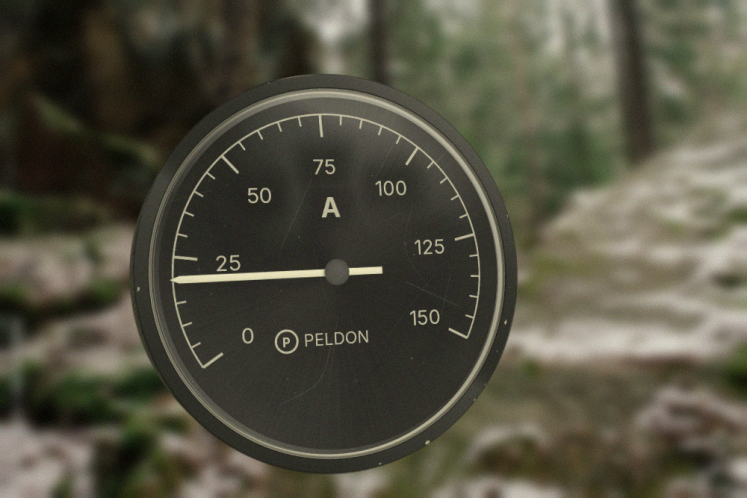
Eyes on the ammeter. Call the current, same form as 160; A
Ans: 20; A
